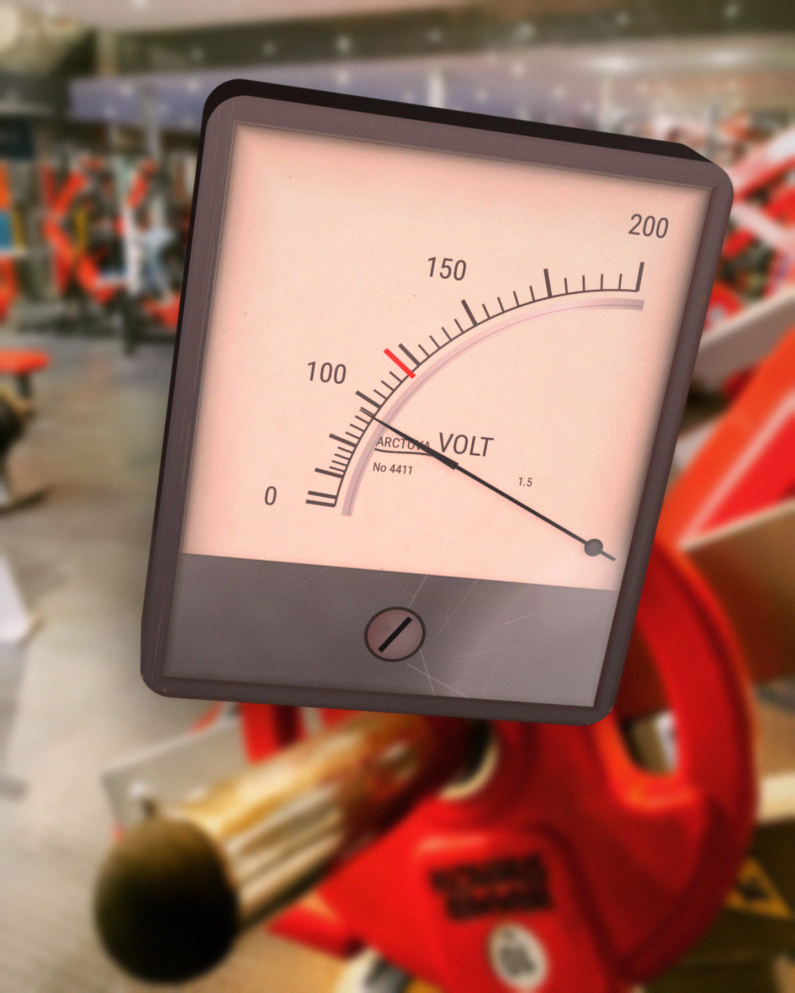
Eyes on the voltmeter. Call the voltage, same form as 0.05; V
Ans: 95; V
